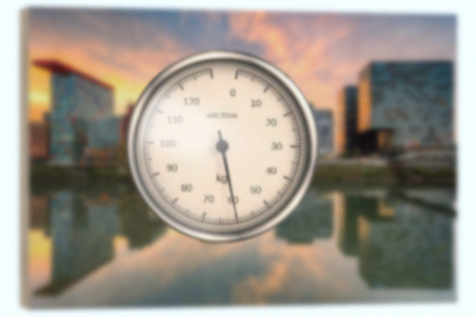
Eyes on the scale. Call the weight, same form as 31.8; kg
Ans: 60; kg
